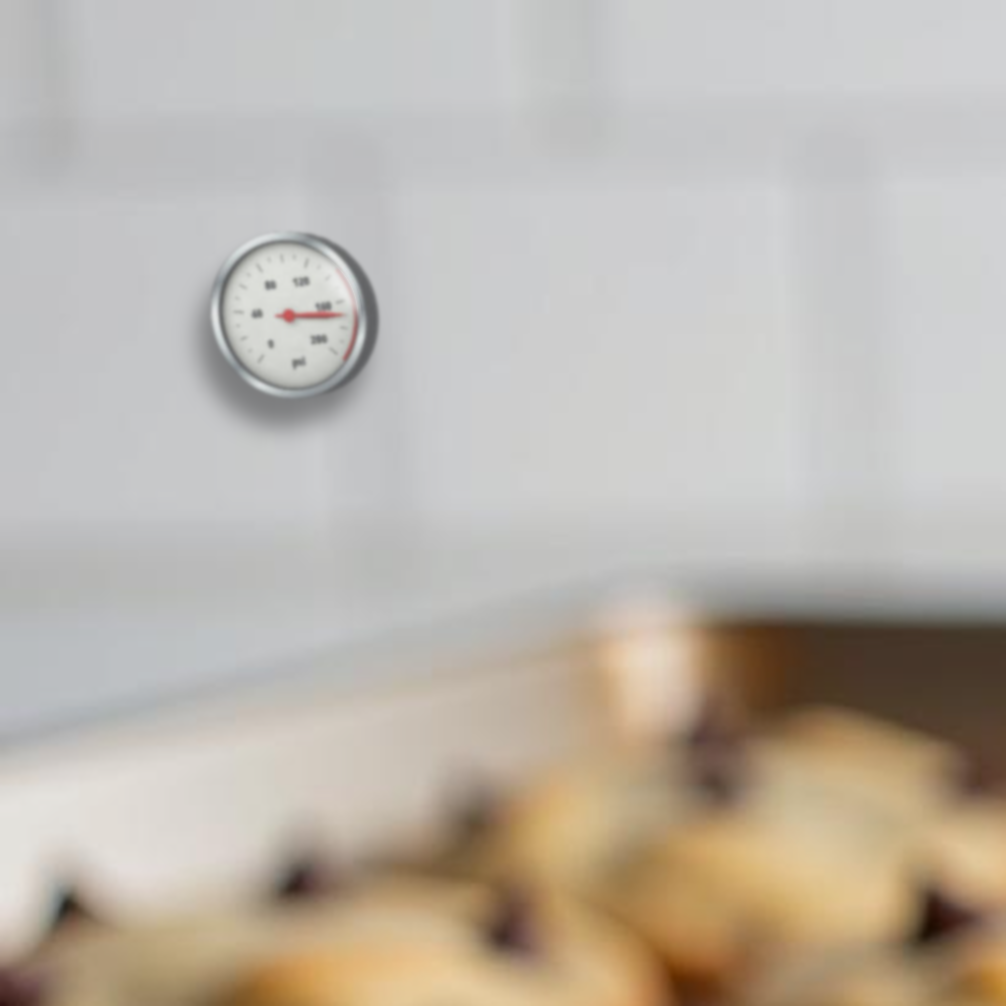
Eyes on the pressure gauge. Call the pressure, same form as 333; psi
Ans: 170; psi
